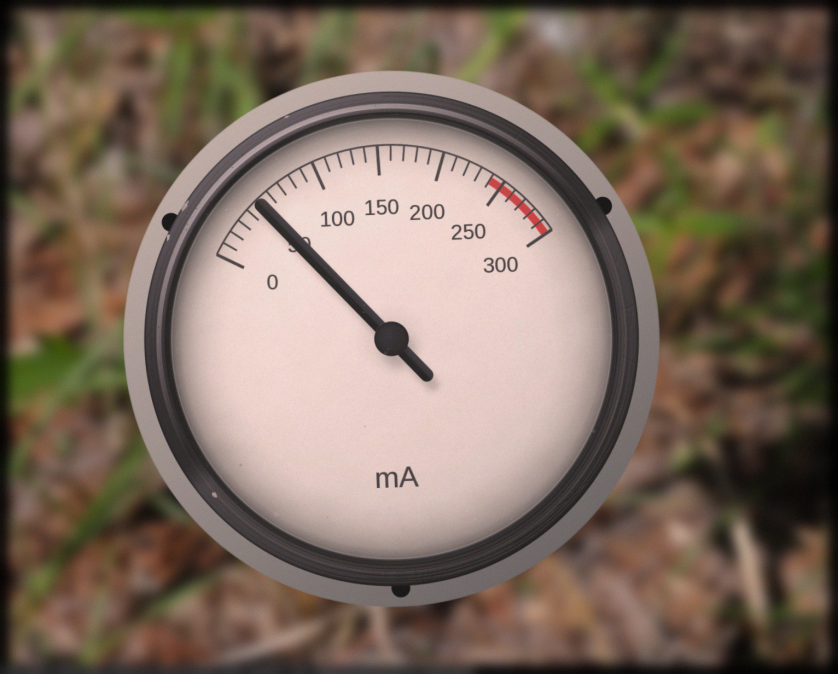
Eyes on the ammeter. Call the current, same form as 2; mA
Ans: 50; mA
